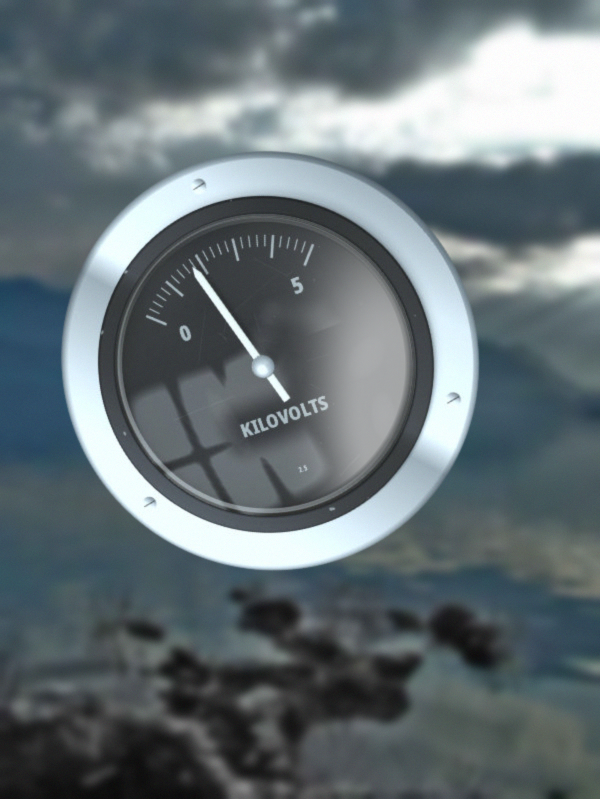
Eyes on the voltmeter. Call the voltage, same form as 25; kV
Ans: 1.8; kV
